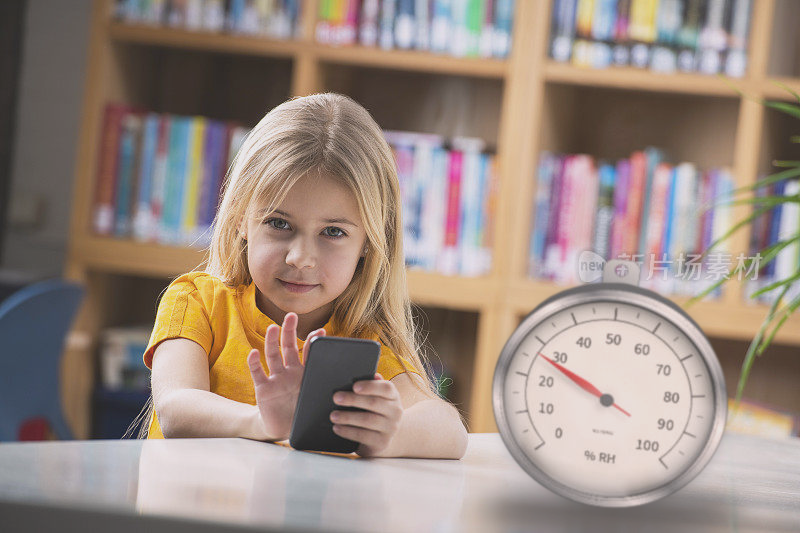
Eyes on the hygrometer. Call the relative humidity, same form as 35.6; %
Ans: 27.5; %
